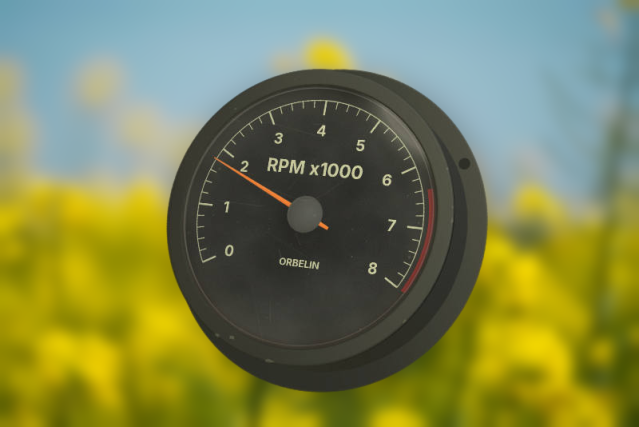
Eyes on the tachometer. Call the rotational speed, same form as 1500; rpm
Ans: 1800; rpm
